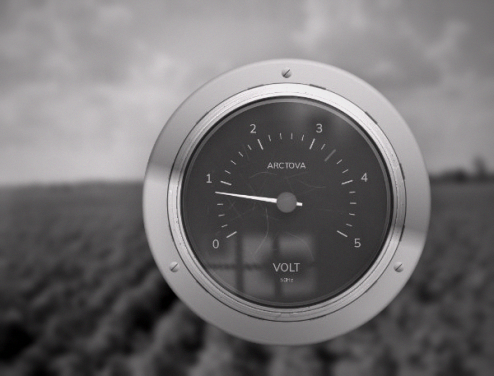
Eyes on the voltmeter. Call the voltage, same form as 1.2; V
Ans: 0.8; V
